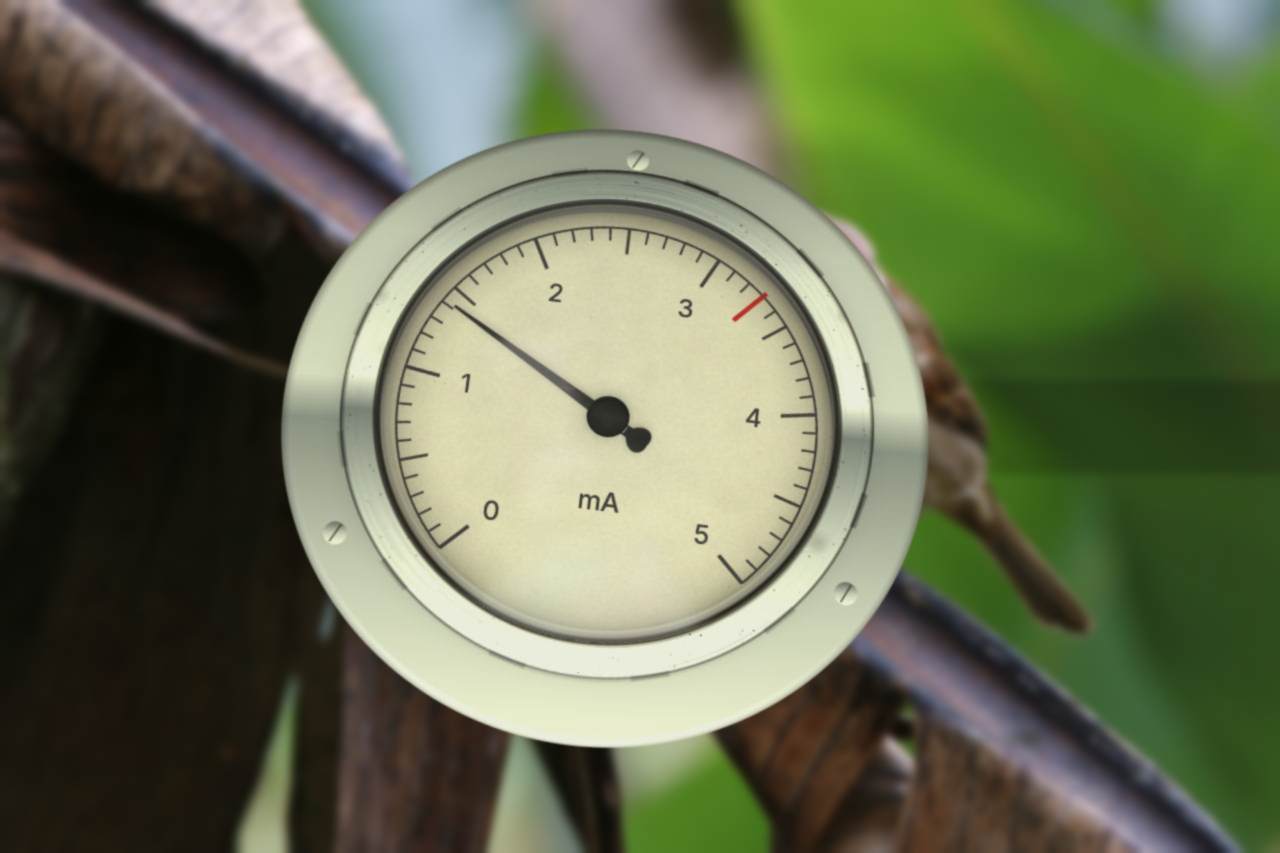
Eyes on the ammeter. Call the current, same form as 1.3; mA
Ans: 1.4; mA
